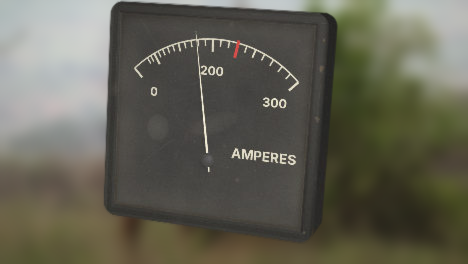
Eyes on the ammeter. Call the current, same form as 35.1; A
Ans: 180; A
